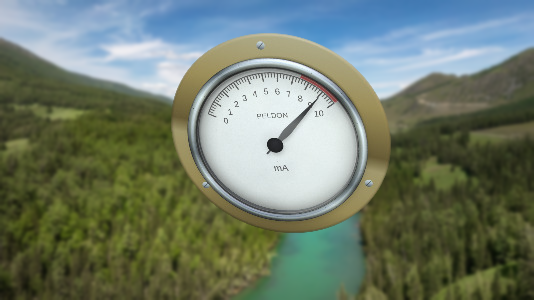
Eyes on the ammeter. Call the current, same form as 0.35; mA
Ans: 9; mA
